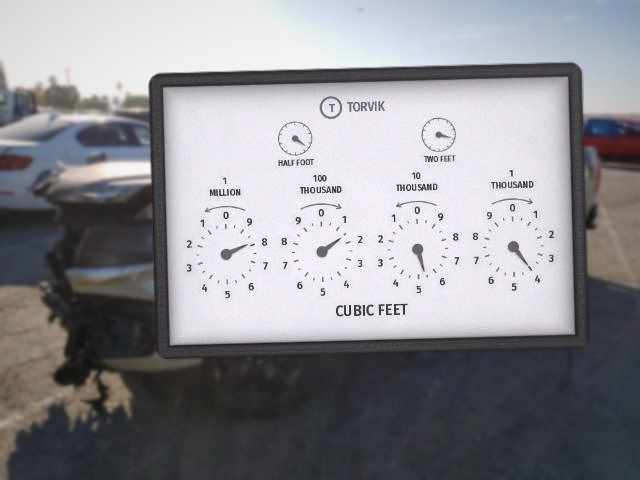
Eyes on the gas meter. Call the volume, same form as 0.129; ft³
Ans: 815400; ft³
